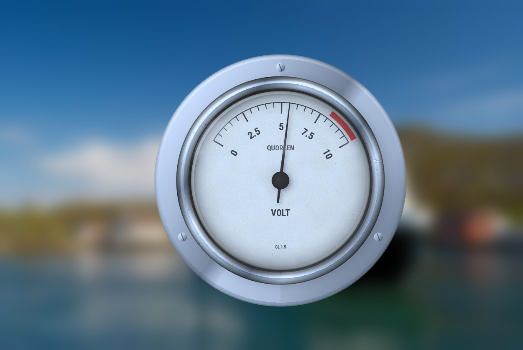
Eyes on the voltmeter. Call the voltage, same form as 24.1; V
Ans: 5.5; V
